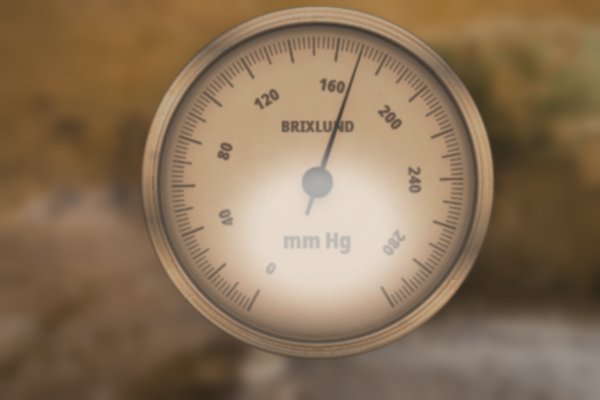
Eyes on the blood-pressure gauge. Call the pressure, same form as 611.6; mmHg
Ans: 170; mmHg
